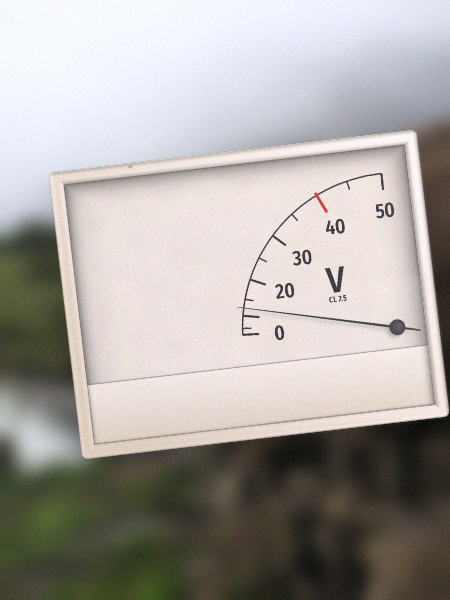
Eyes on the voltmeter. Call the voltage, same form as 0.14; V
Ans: 12.5; V
